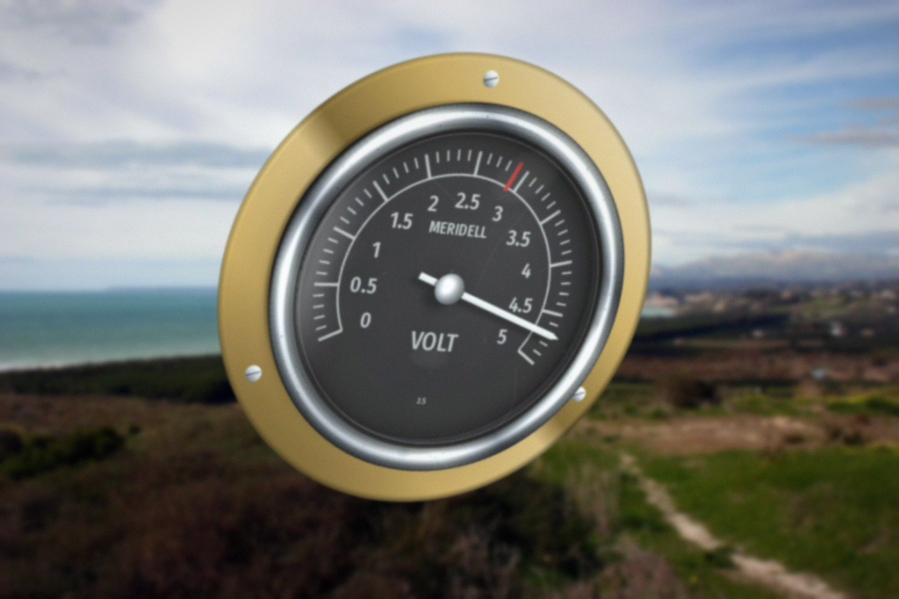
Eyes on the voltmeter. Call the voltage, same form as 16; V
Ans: 4.7; V
